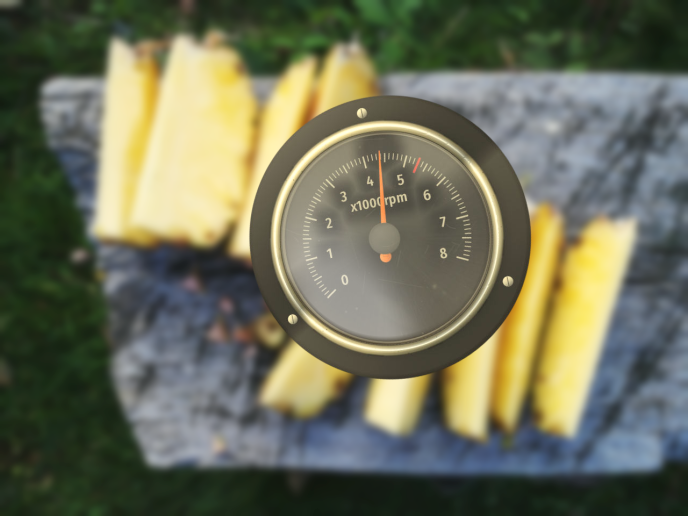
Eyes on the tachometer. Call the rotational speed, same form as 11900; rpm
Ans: 4400; rpm
